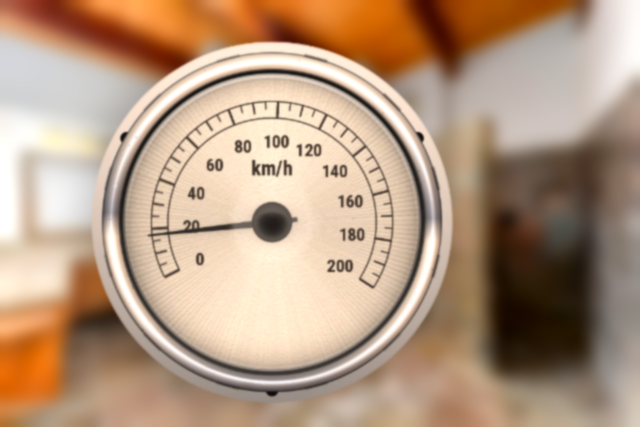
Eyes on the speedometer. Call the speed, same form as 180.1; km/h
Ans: 17.5; km/h
